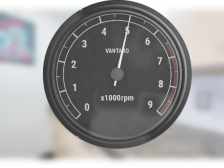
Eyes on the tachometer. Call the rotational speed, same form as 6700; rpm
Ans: 5000; rpm
